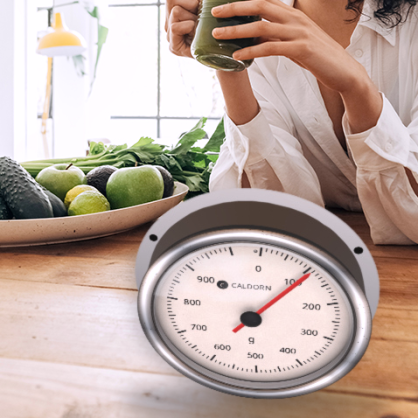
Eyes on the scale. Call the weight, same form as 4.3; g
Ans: 100; g
